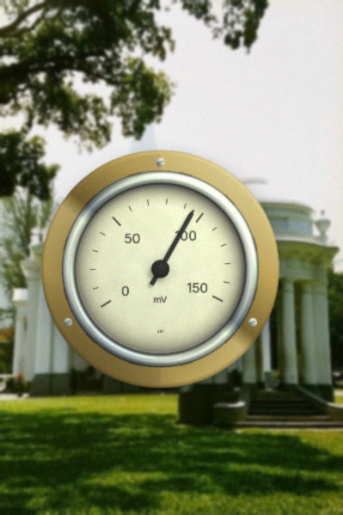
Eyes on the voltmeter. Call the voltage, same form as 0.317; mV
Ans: 95; mV
